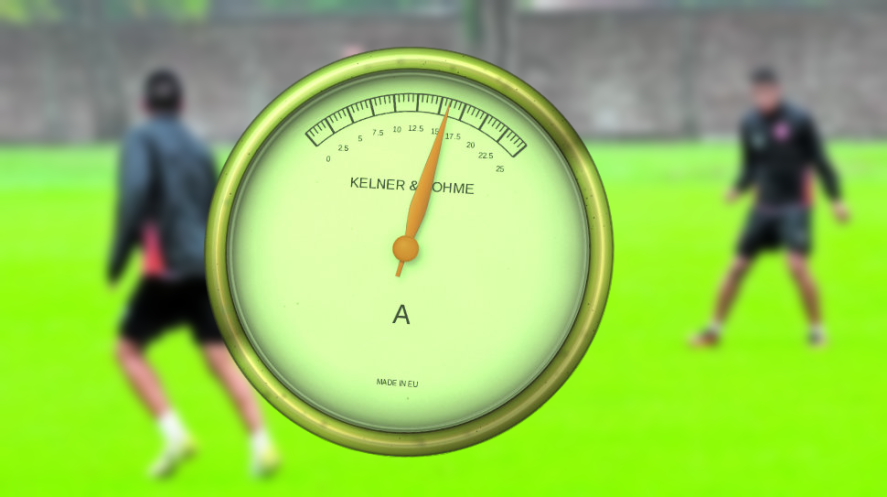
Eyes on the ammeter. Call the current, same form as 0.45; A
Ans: 16; A
